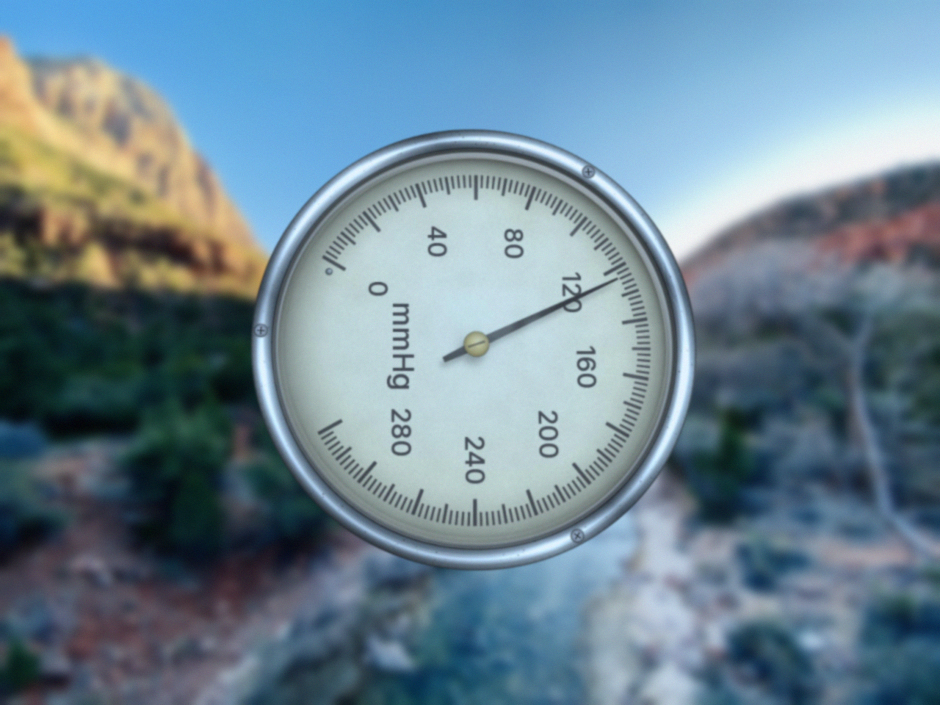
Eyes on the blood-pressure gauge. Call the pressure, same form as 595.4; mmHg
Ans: 124; mmHg
